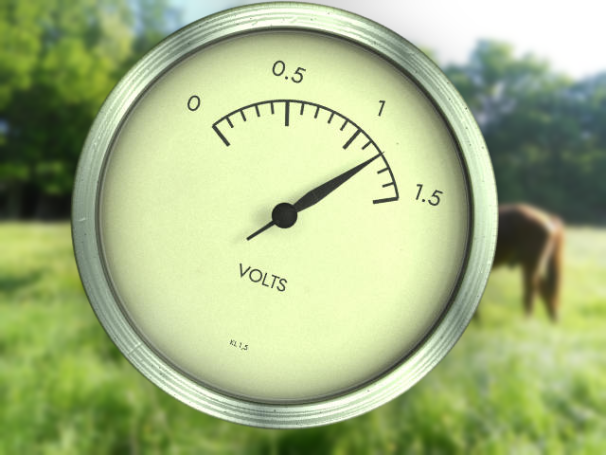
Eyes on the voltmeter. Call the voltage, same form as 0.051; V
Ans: 1.2; V
